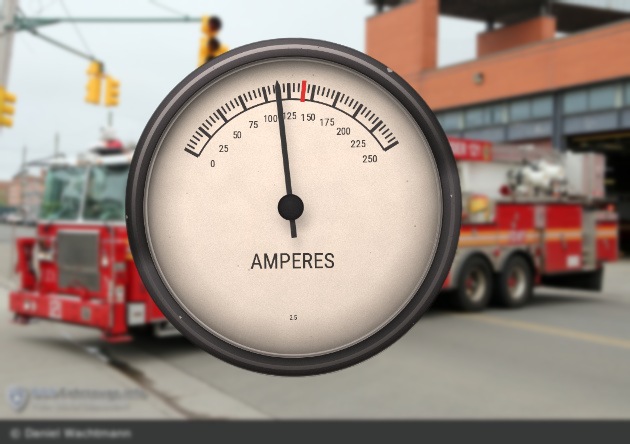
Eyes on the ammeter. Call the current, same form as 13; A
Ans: 115; A
